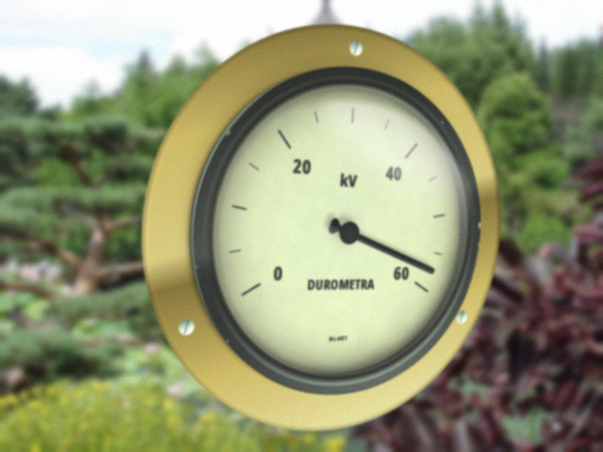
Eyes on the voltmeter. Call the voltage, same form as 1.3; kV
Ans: 57.5; kV
